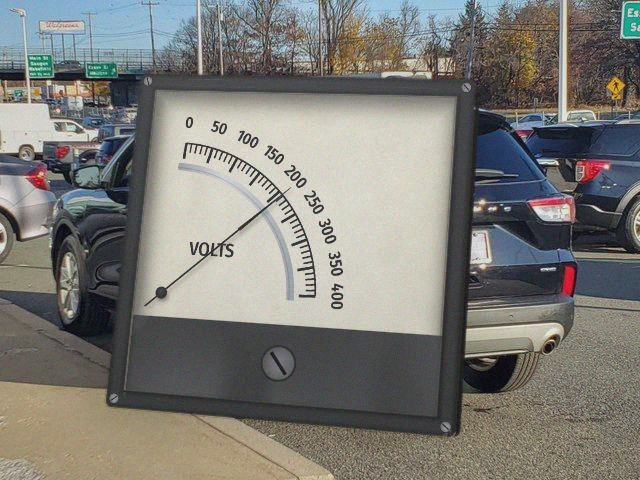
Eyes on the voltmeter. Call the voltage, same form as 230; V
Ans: 210; V
